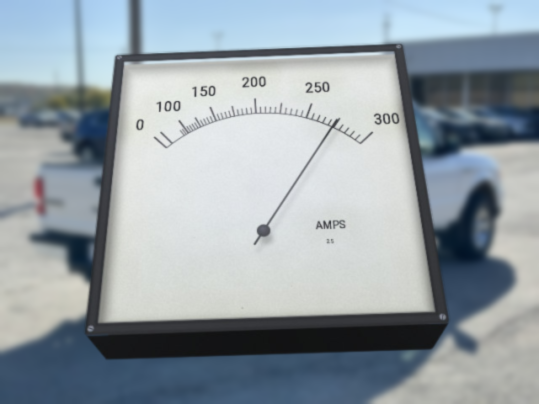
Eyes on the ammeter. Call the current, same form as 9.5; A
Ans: 275; A
